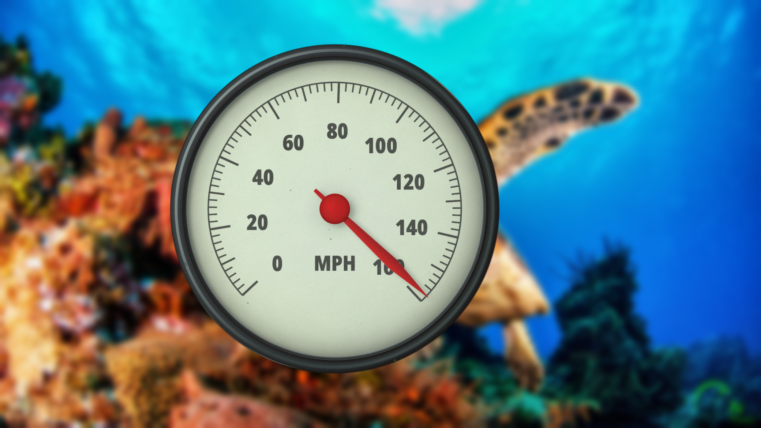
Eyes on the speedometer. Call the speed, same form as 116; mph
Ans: 158; mph
